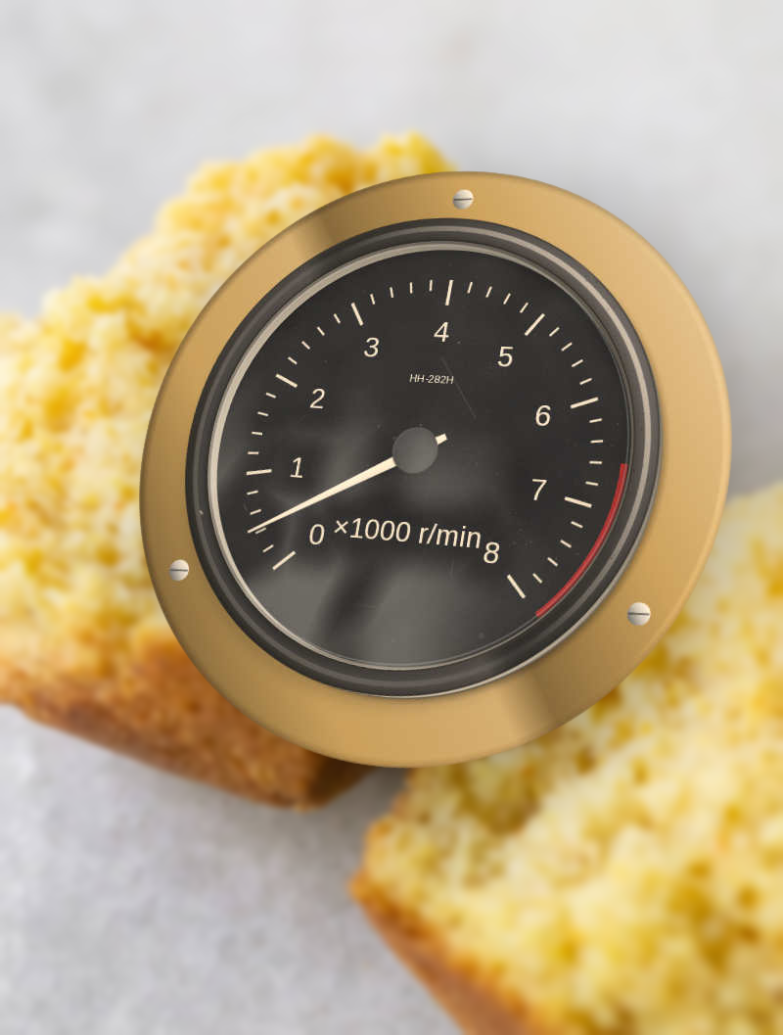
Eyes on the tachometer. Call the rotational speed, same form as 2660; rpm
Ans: 400; rpm
